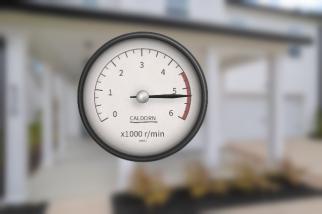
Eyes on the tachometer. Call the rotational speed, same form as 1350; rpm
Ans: 5250; rpm
